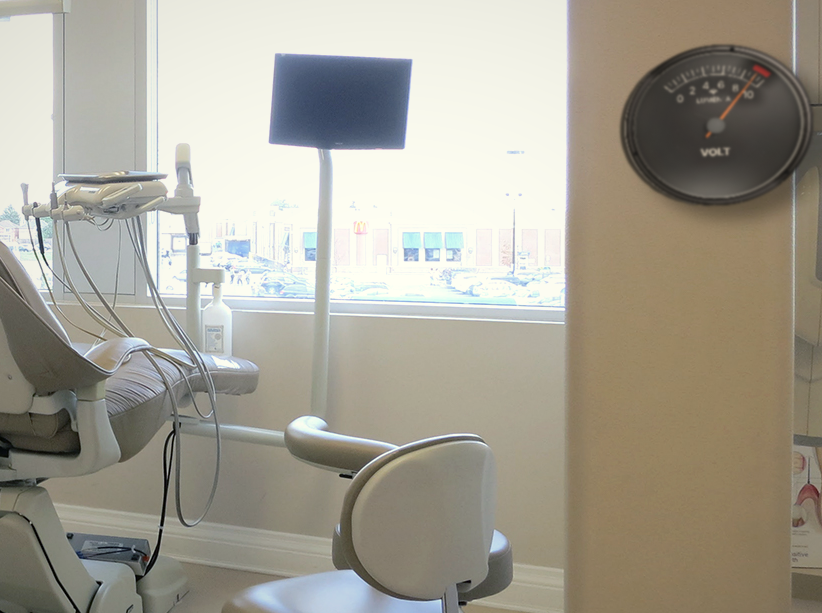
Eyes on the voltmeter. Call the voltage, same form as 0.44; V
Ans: 9; V
